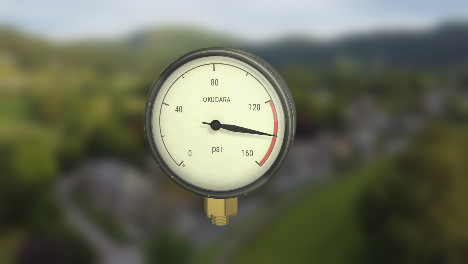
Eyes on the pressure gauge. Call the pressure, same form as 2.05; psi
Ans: 140; psi
